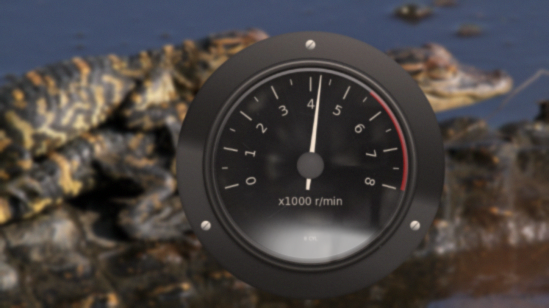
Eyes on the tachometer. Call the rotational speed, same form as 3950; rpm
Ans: 4250; rpm
